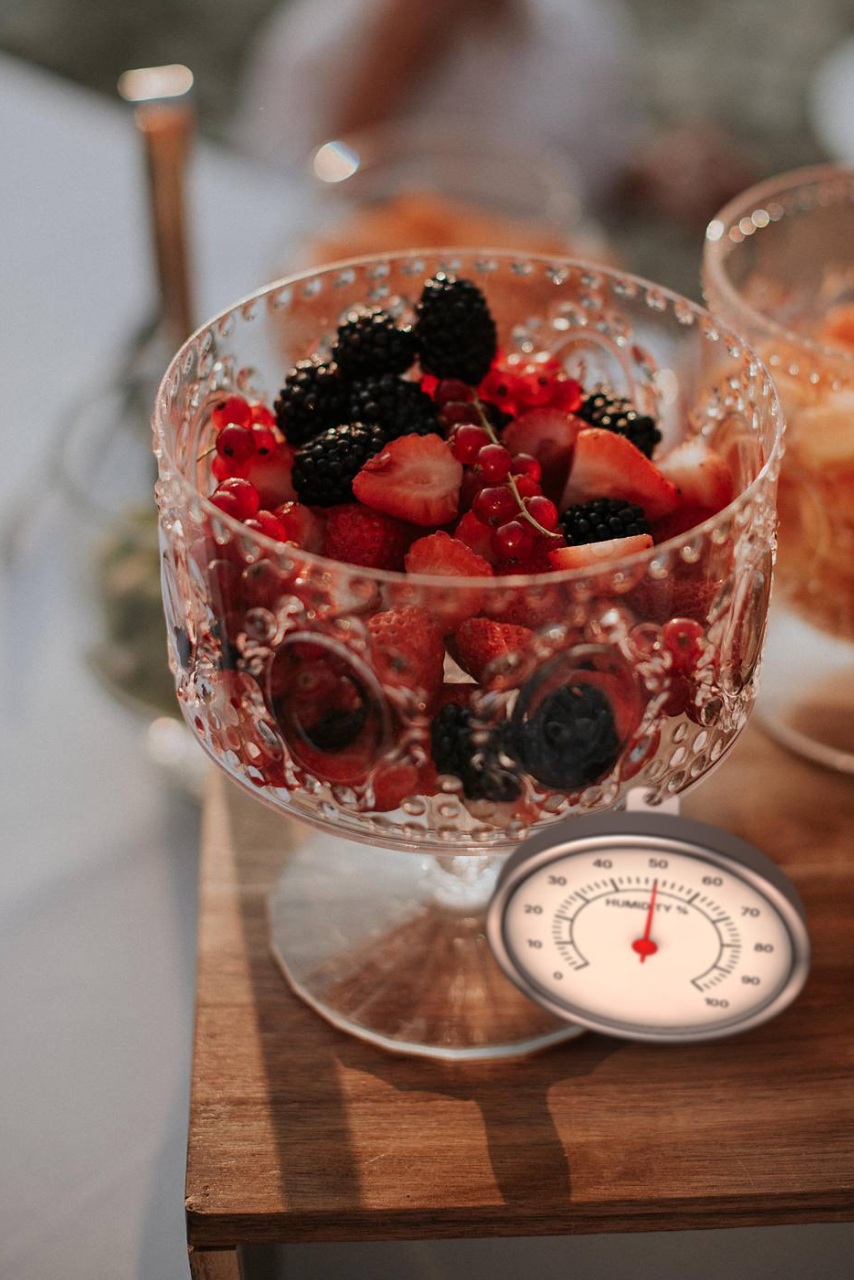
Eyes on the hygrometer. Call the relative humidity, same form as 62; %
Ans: 50; %
